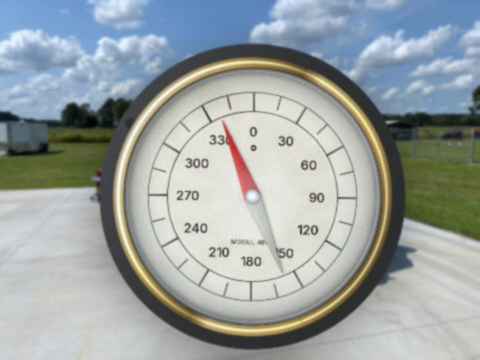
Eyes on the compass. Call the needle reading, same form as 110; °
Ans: 337.5; °
